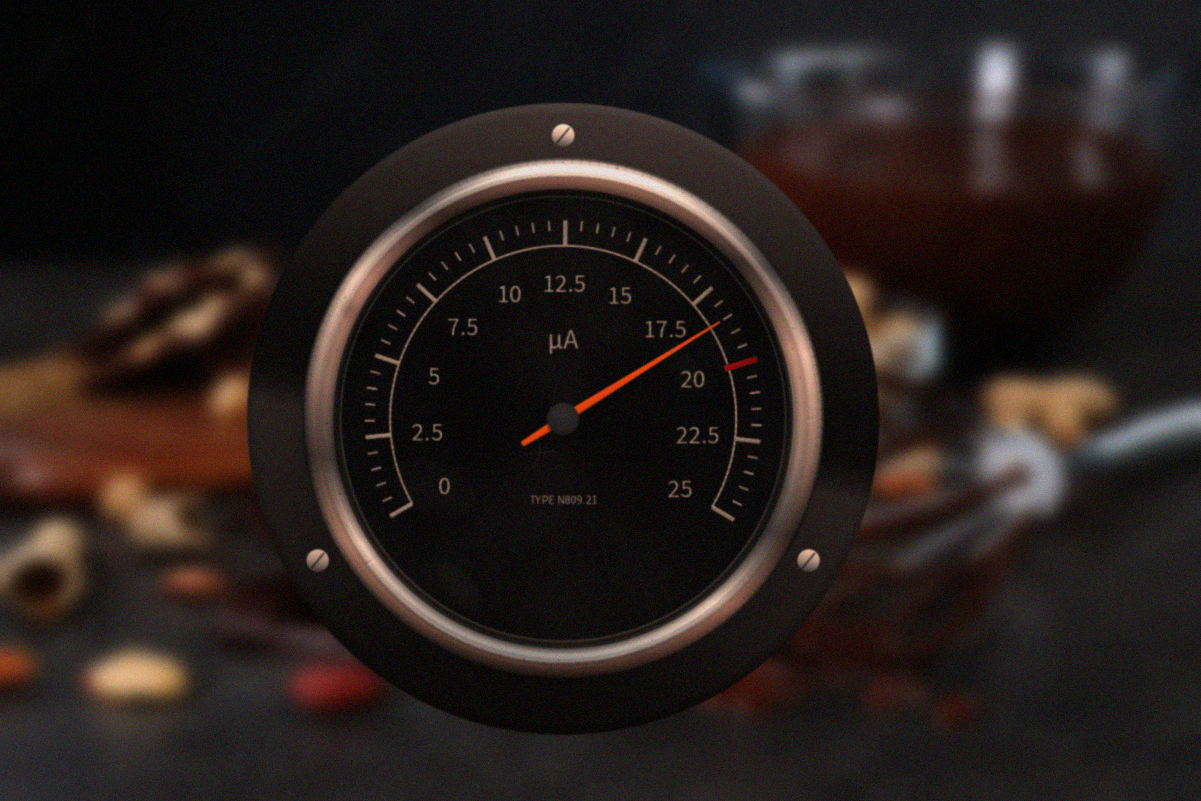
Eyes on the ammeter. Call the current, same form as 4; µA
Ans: 18.5; µA
